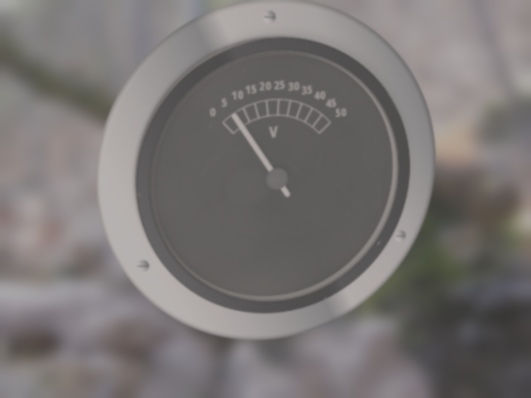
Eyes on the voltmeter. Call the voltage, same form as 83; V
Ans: 5; V
